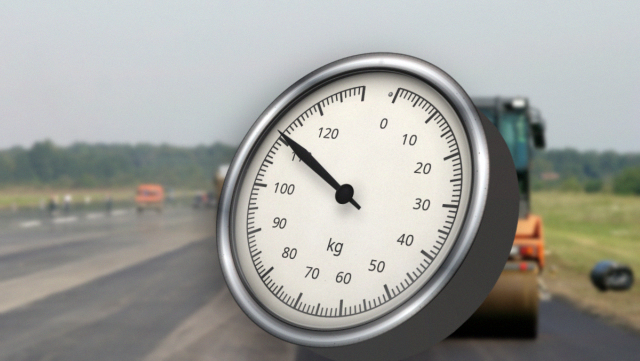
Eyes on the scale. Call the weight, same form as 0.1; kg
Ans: 111; kg
